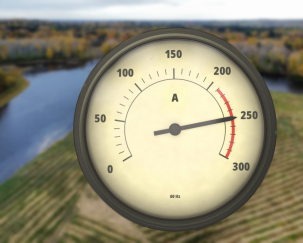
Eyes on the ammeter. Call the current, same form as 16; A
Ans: 250; A
